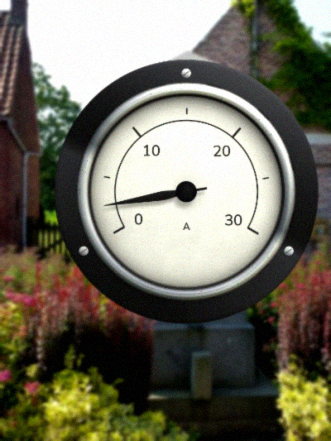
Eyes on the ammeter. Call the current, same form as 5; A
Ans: 2.5; A
